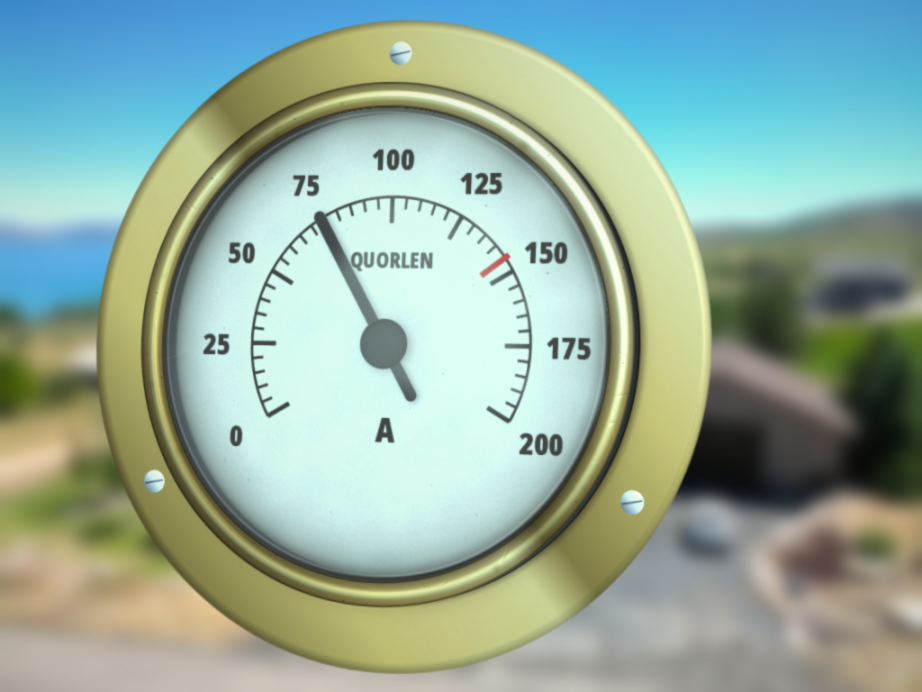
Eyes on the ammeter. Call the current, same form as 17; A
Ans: 75; A
